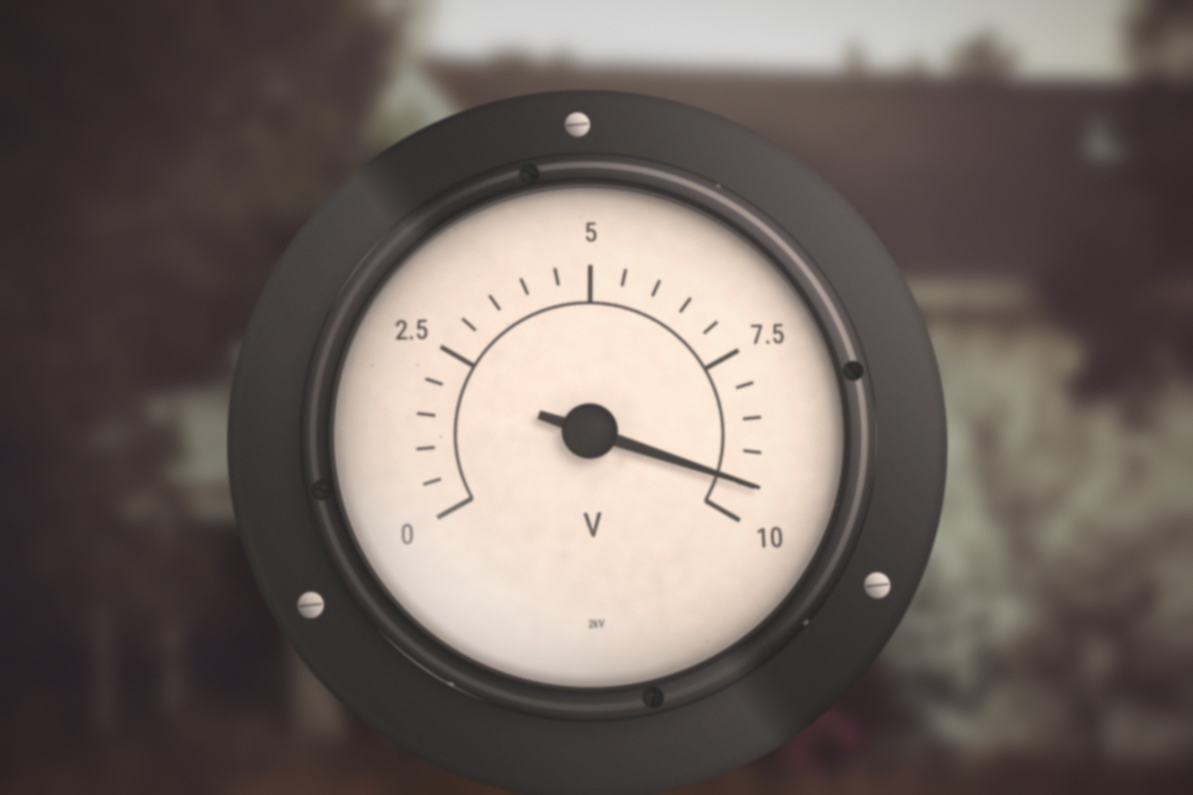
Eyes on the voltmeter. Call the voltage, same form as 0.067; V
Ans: 9.5; V
